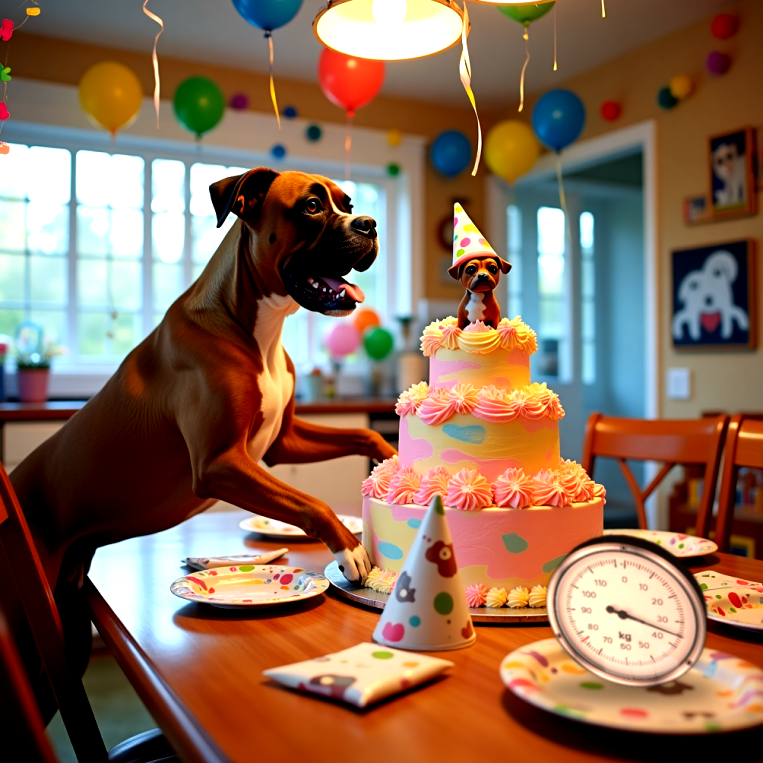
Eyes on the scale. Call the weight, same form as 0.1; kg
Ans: 35; kg
